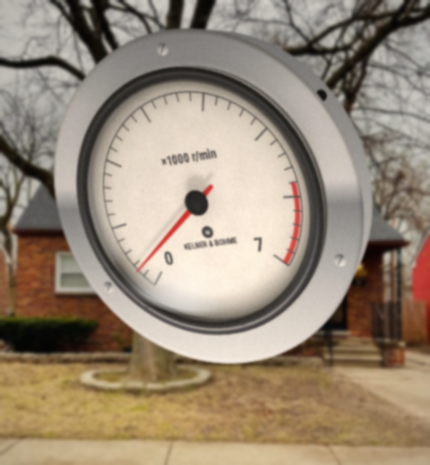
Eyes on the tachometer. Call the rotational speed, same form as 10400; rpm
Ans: 300; rpm
